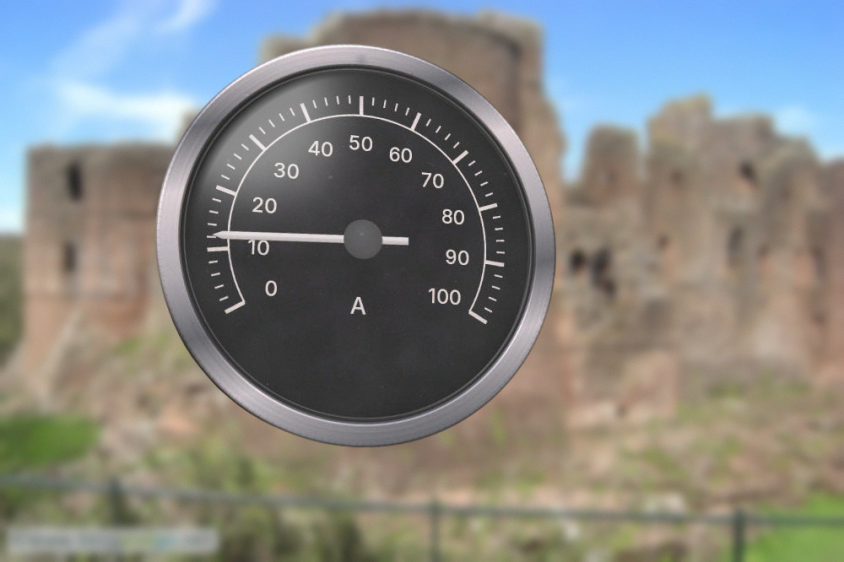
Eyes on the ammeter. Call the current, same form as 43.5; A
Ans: 12; A
